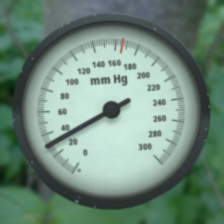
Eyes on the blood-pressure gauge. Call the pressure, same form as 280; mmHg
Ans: 30; mmHg
